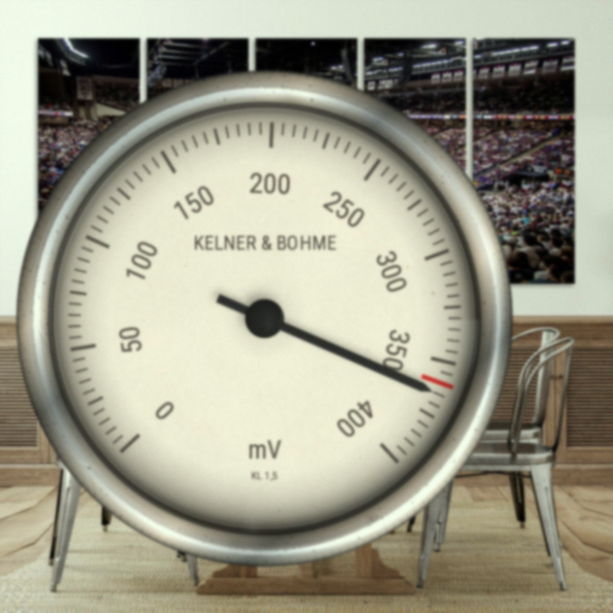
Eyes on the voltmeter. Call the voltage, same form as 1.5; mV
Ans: 365; mV
